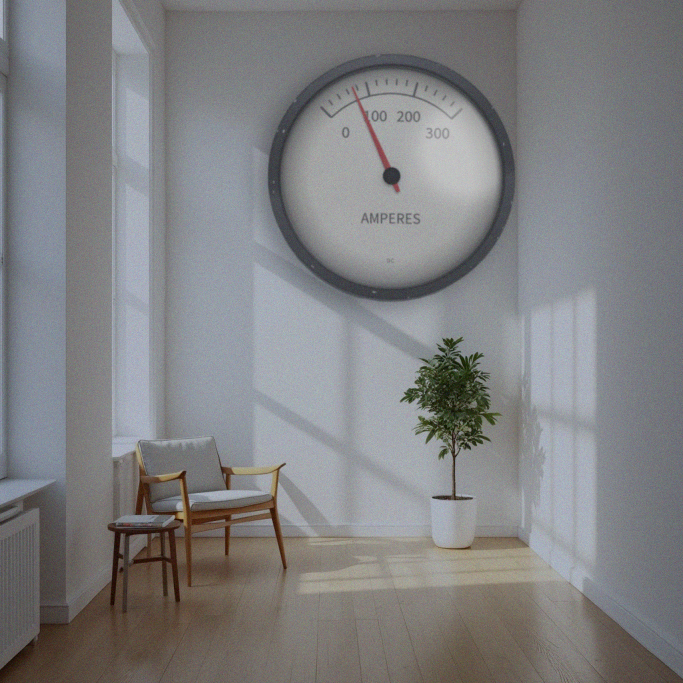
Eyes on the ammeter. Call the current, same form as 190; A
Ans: 70; A
